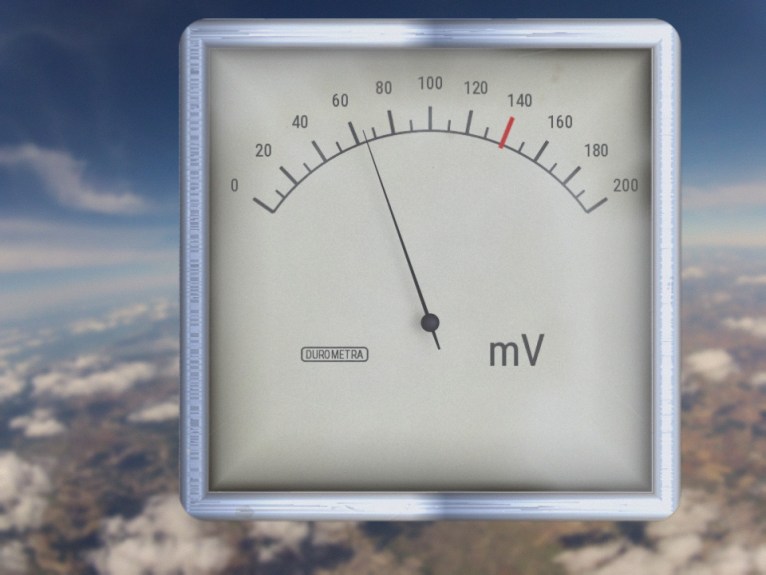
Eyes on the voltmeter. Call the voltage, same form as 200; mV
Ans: 65; mV
